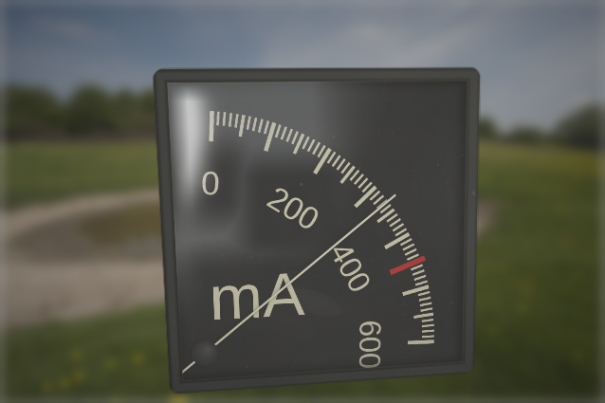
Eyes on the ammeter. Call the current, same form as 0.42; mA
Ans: 330; mA
